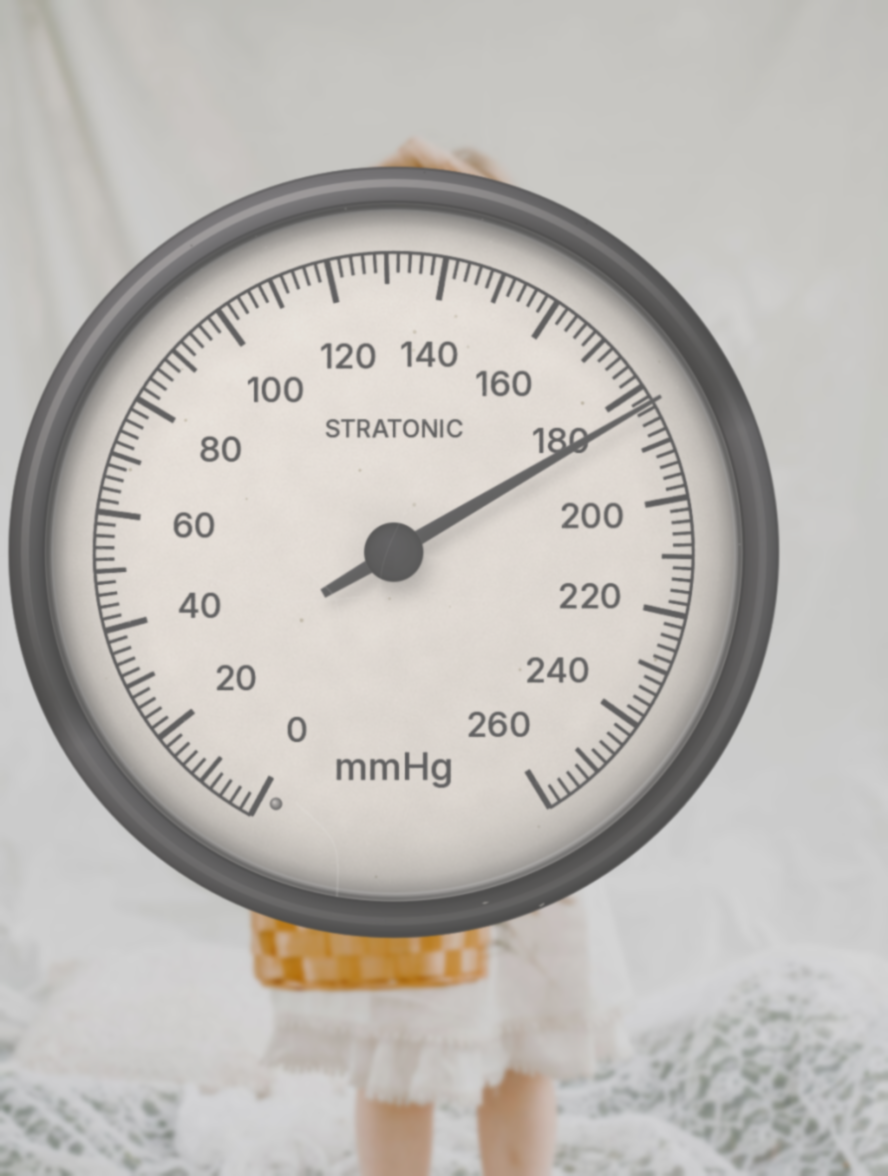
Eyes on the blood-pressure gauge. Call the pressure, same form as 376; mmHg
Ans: 183; mmHg
